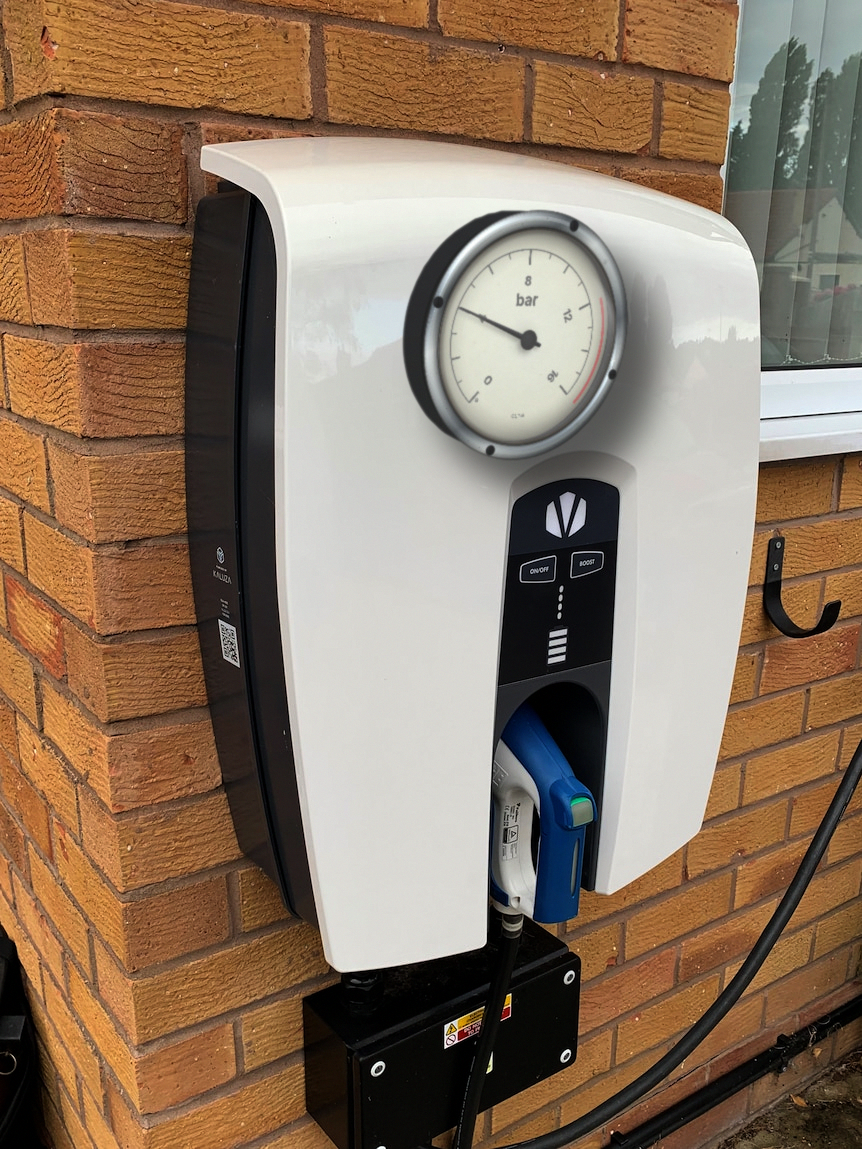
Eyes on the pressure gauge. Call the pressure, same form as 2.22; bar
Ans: 4; bar
